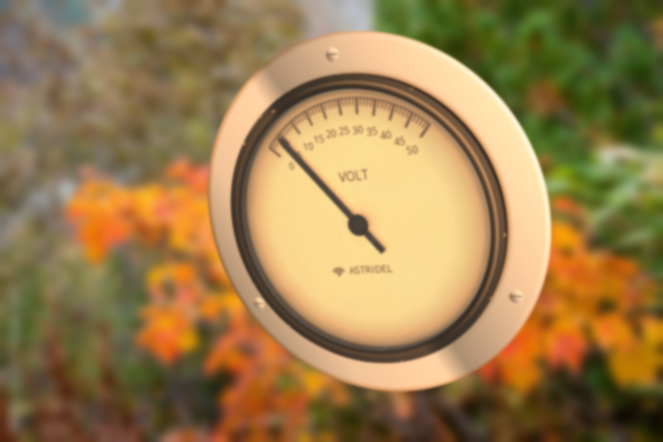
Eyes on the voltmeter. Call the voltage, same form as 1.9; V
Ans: 5; V
